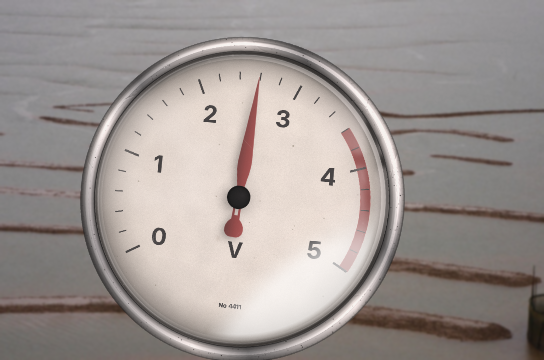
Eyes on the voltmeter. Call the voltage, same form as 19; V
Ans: 2.6; V
